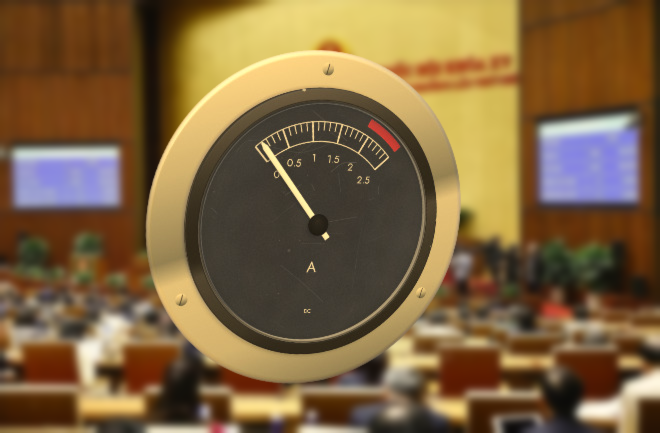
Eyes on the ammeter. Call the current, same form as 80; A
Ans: 0.1; A
